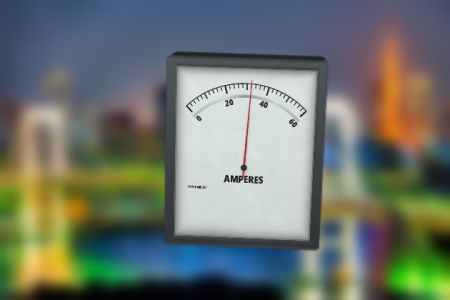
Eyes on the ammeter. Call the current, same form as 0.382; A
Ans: 32; A
